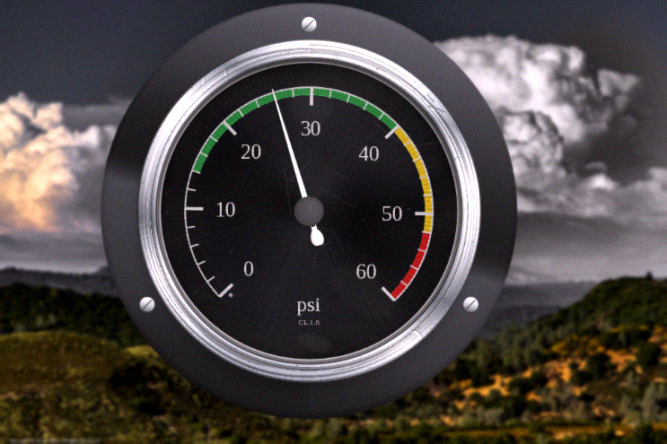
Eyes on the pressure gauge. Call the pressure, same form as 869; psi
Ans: 26; psi
